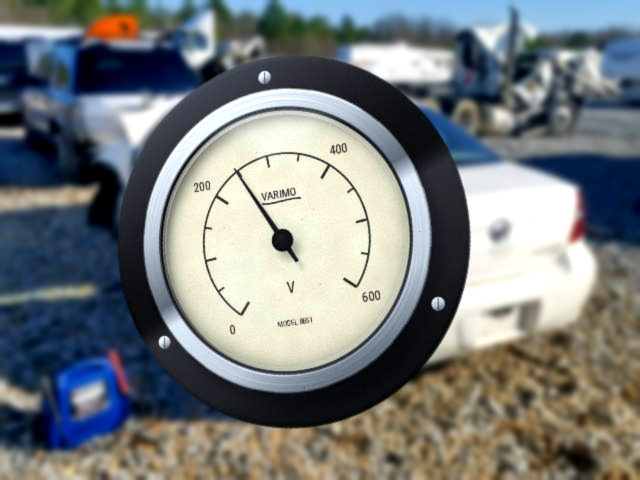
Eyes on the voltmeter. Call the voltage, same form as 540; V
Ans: 250; V
